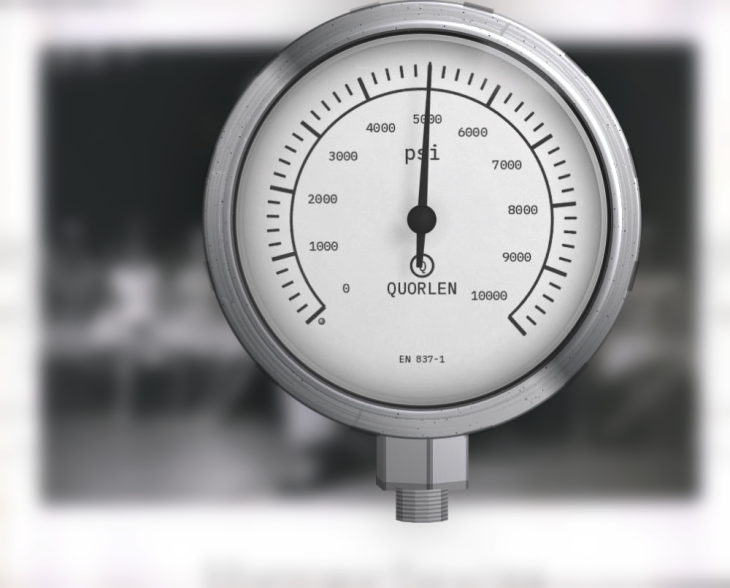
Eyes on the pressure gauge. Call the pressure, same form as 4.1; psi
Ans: 5000; psi
